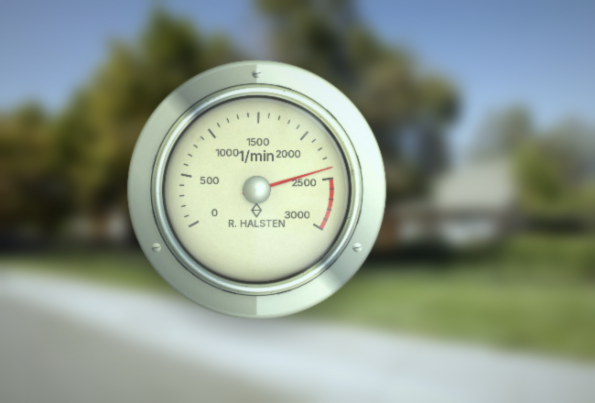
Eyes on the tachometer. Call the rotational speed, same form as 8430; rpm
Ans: 2400; rpm
